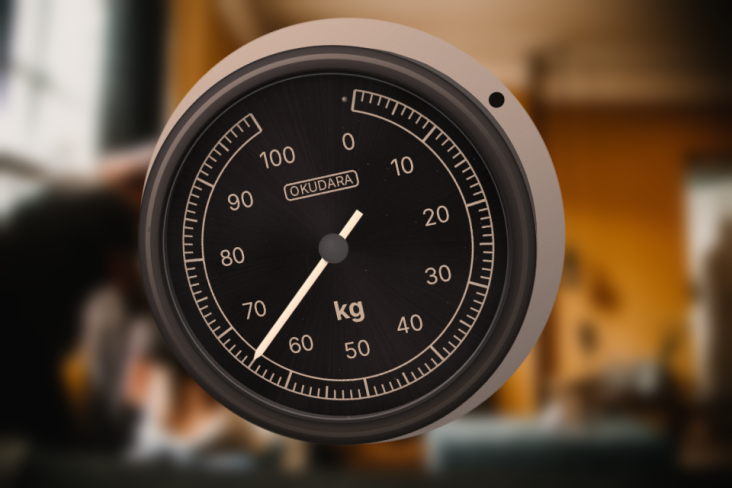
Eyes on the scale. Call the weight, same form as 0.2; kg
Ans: 65; kg
